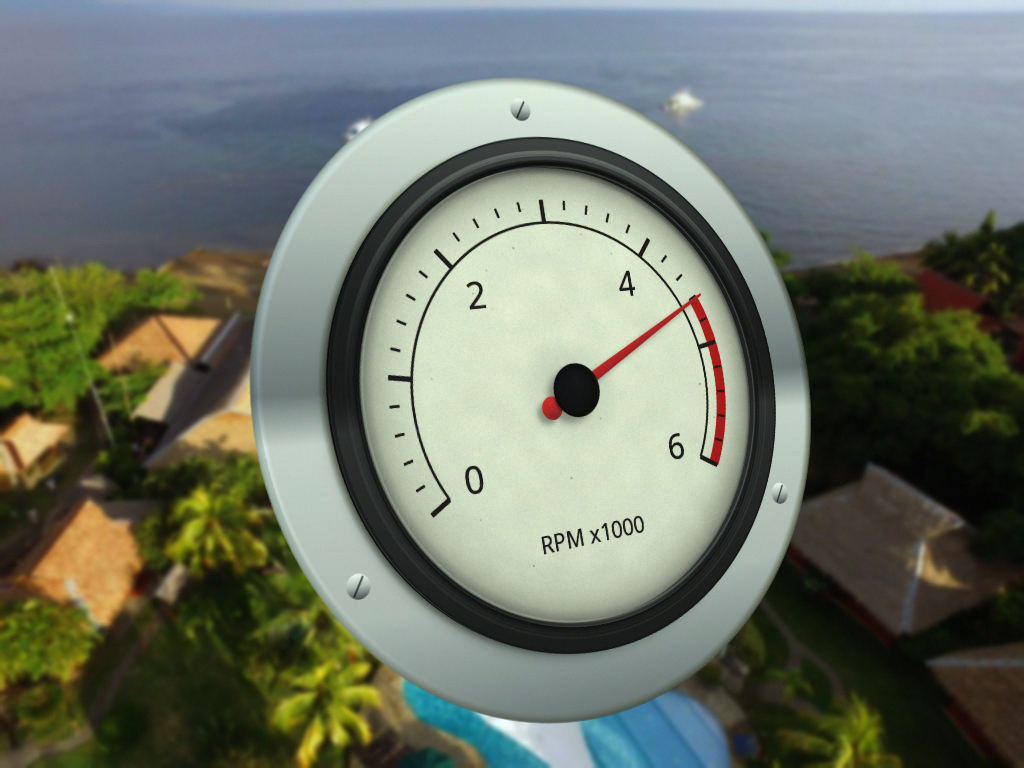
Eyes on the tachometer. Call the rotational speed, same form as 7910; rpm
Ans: 4600; rpm
